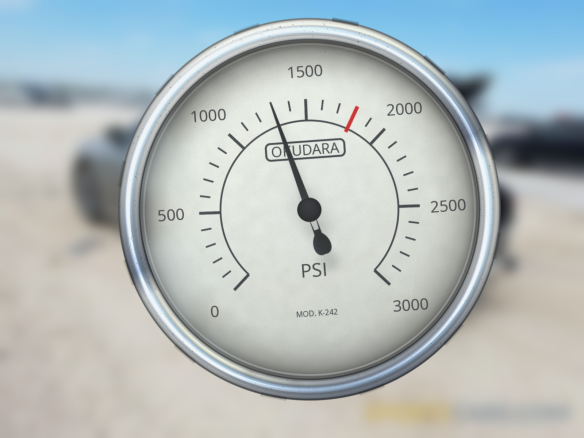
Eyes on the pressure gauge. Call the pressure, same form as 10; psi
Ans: 1300; psi
